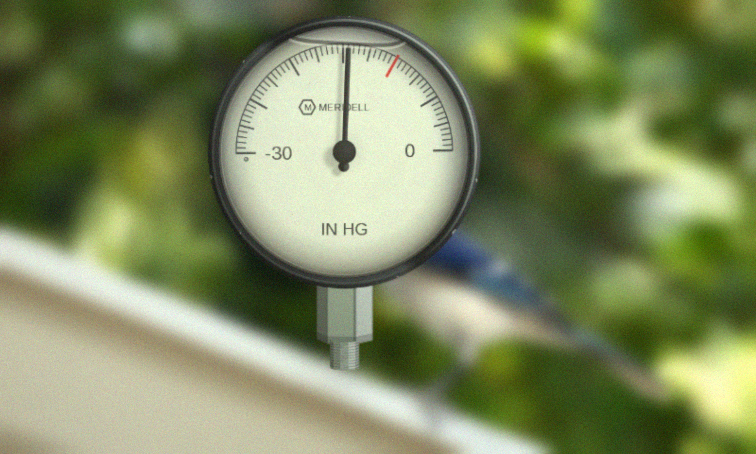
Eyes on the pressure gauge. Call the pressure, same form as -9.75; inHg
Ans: -14.5; inHg
